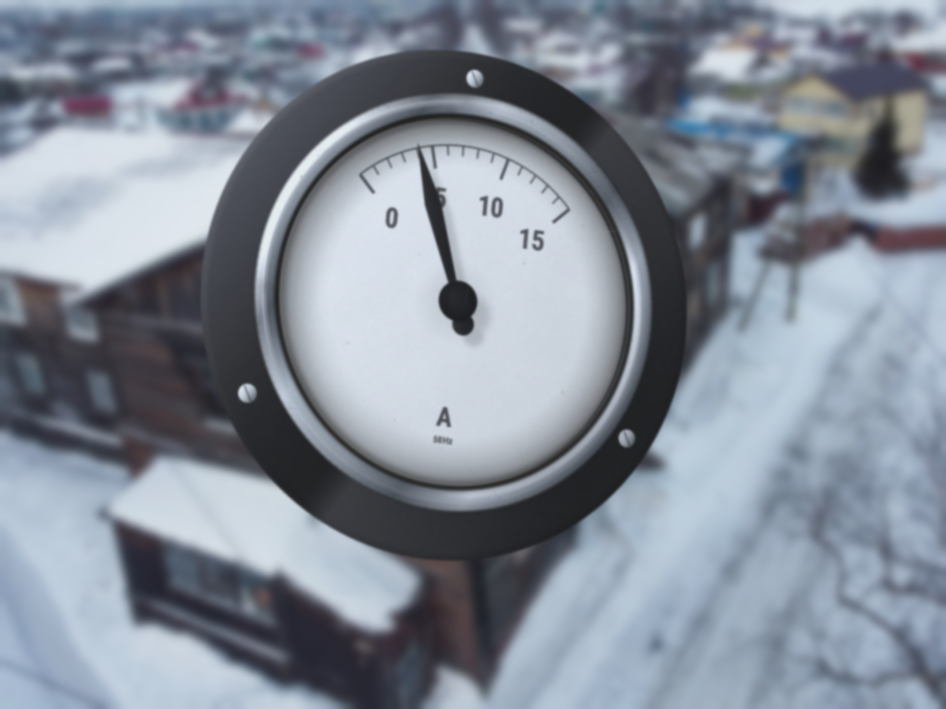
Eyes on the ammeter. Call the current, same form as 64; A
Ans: 4; A
